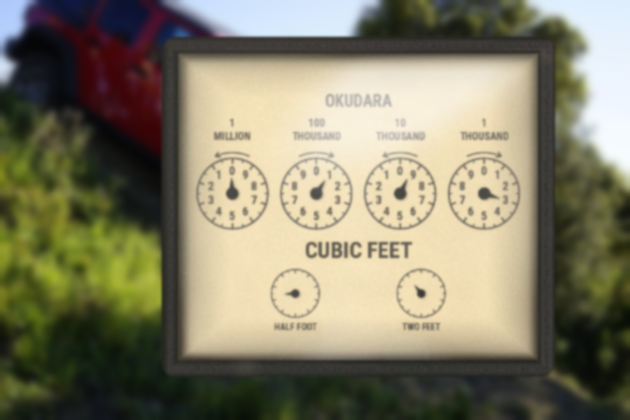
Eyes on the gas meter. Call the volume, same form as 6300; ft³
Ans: 9300; ft³
